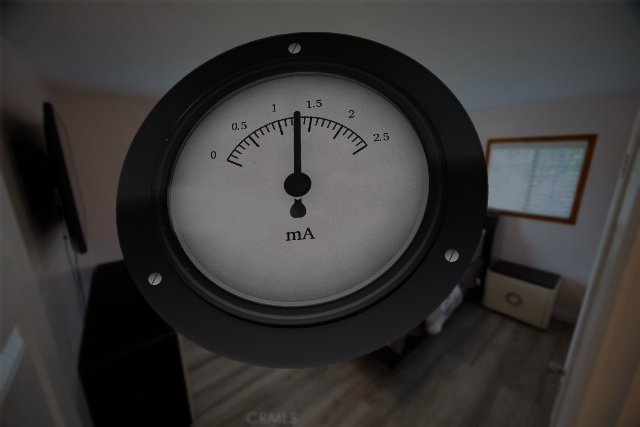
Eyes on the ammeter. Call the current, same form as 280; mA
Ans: 1.3; mA
